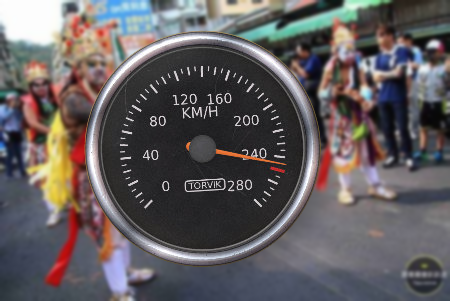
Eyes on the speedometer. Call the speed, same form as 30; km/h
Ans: 245; km/h
